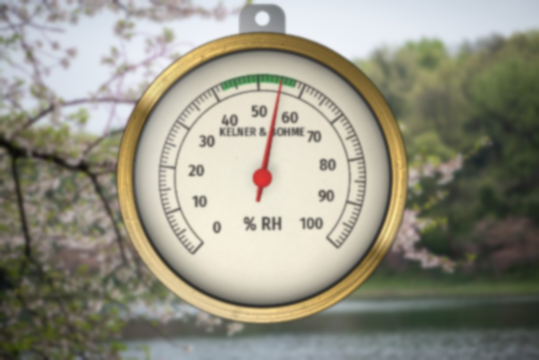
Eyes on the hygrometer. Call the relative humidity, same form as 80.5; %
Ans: 55; %
